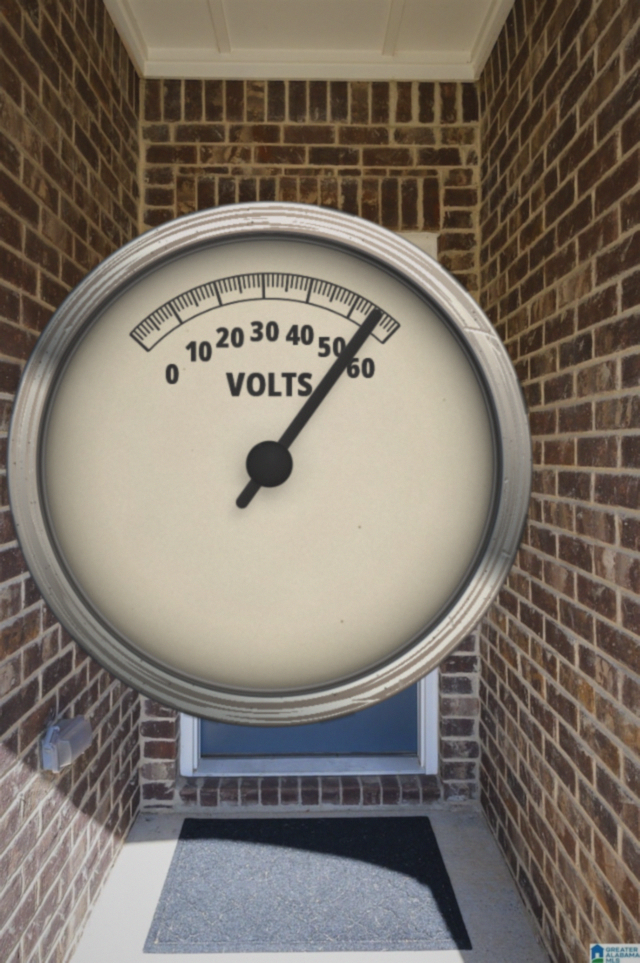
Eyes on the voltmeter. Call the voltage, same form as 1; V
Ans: 55; V
